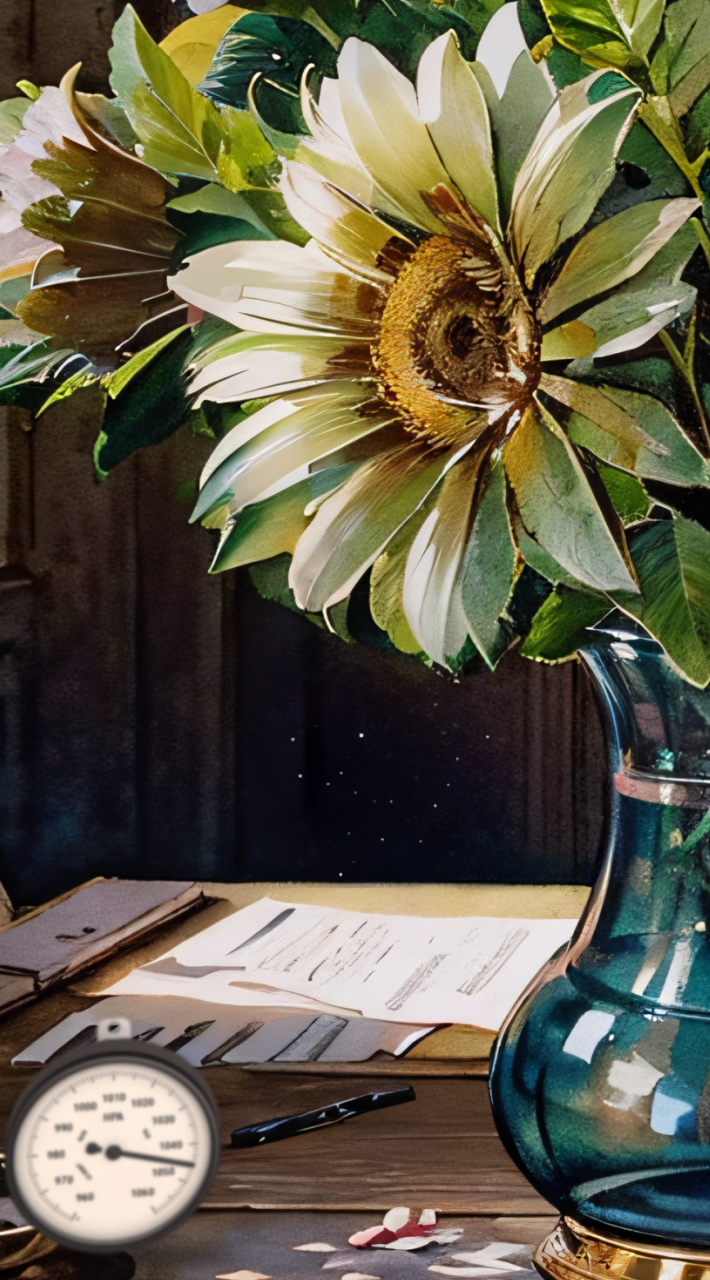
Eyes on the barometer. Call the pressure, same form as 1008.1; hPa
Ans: 1045; hPa
